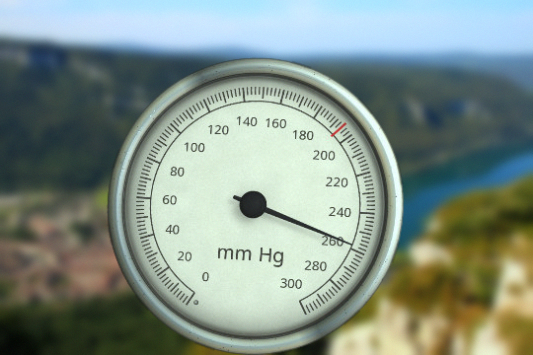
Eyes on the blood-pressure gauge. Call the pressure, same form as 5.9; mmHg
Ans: 258; mmHg
